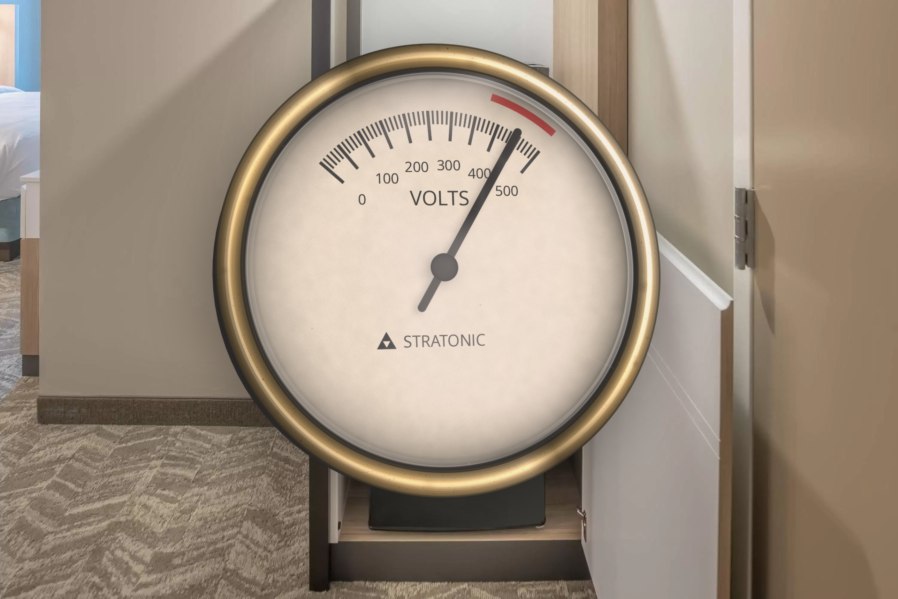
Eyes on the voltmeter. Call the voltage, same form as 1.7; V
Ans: 440; V
